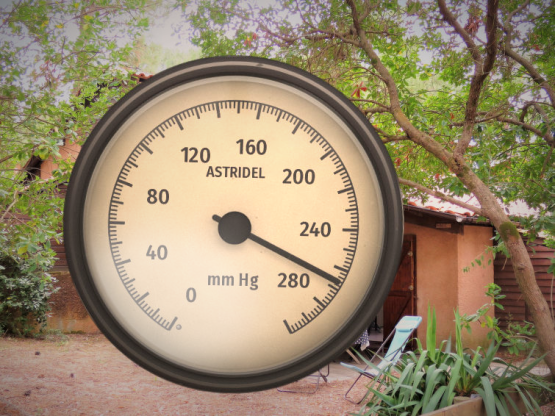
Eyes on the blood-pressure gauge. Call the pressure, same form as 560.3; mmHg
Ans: 266; mmHg
